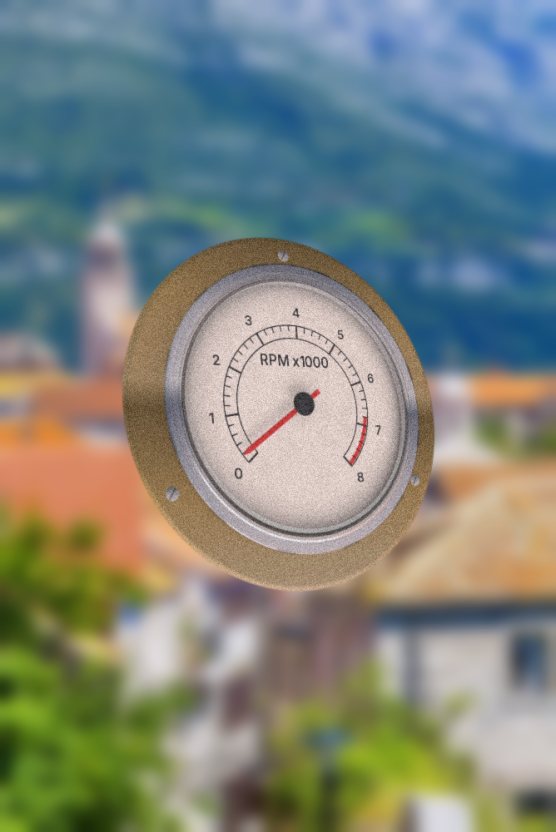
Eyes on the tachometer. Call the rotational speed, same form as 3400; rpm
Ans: 200; rpm
